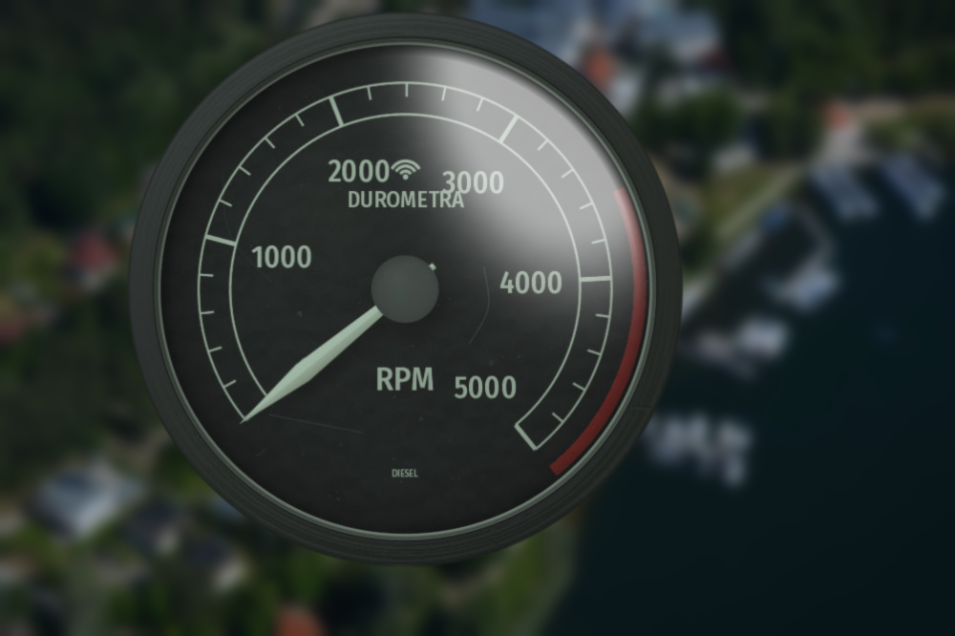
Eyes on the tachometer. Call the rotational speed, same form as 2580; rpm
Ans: 0; rpm
